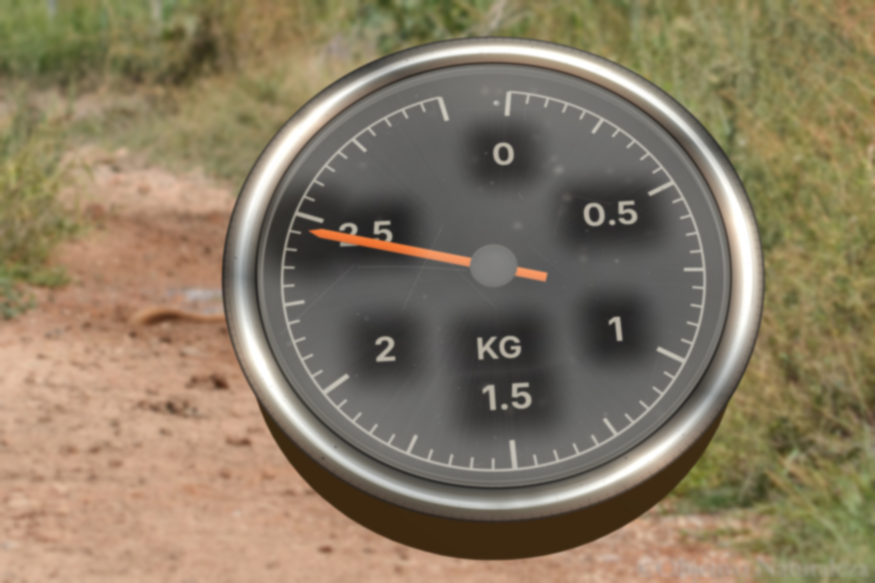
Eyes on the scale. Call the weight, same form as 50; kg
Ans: 2.45; kg
